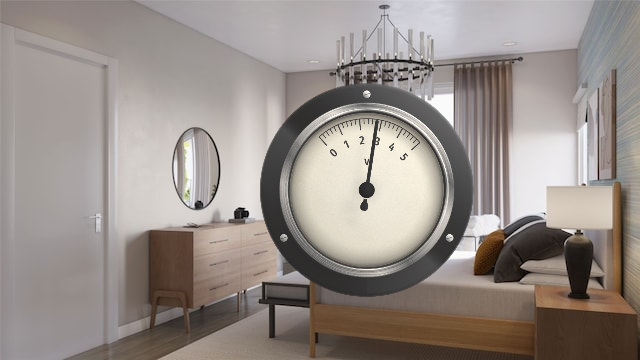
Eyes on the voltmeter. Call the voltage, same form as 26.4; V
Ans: 2.8; V
